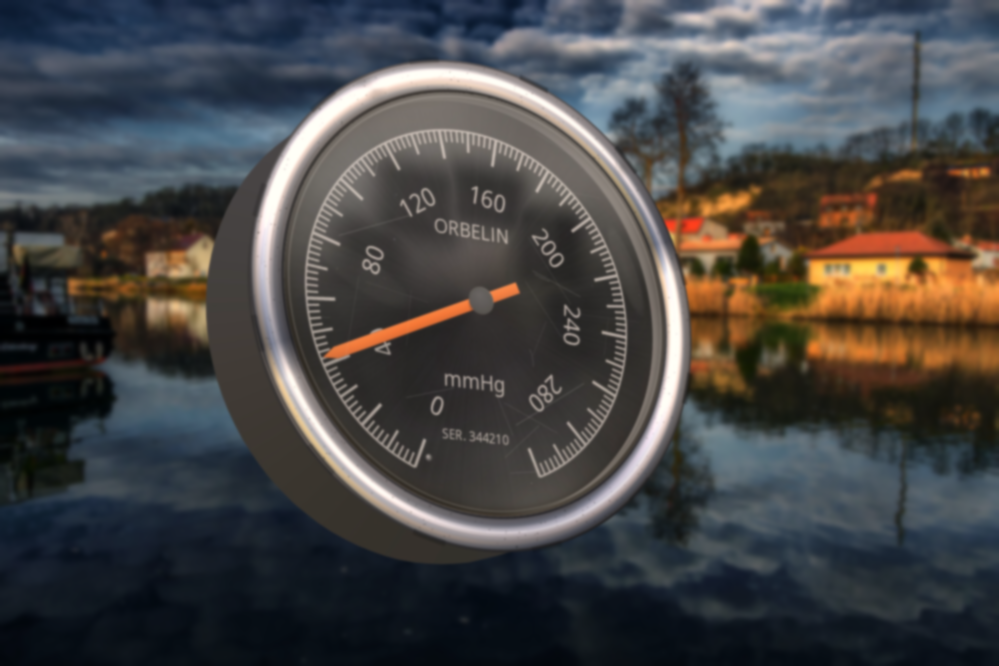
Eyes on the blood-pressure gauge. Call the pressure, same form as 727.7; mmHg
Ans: 42; mmHg
